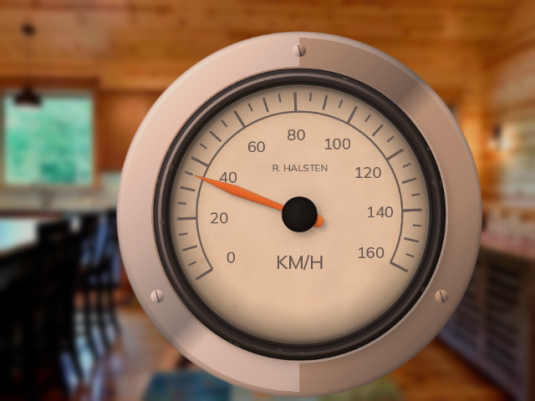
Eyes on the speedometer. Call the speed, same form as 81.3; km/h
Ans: 35; km/h
